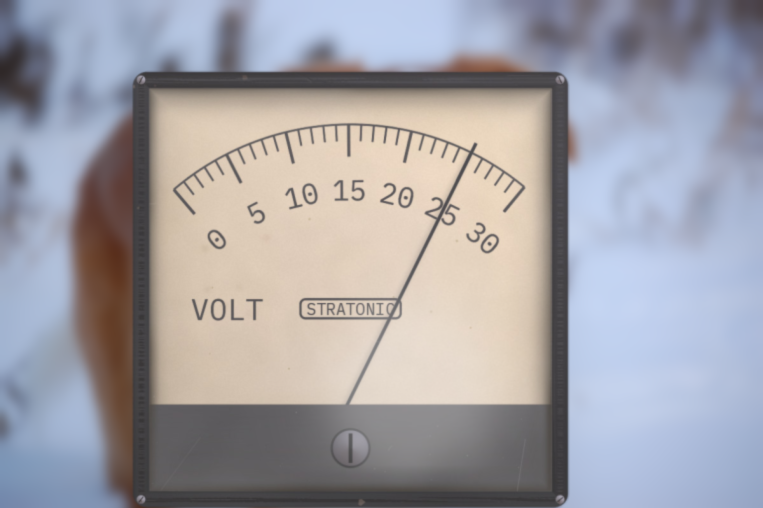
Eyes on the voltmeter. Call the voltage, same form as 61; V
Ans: 25; V
